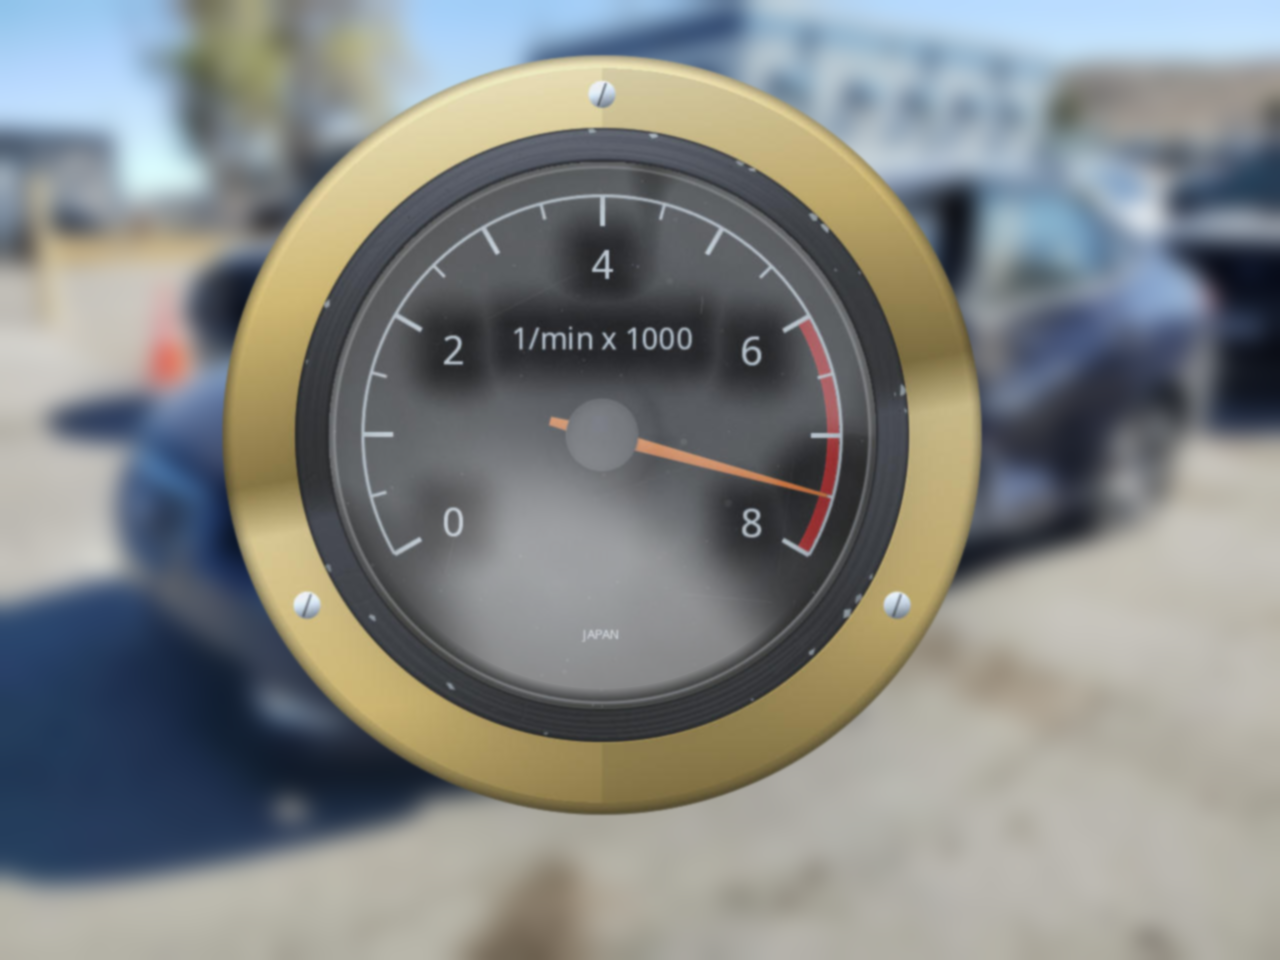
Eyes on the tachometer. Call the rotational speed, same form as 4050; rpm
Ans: 7500; rpm
